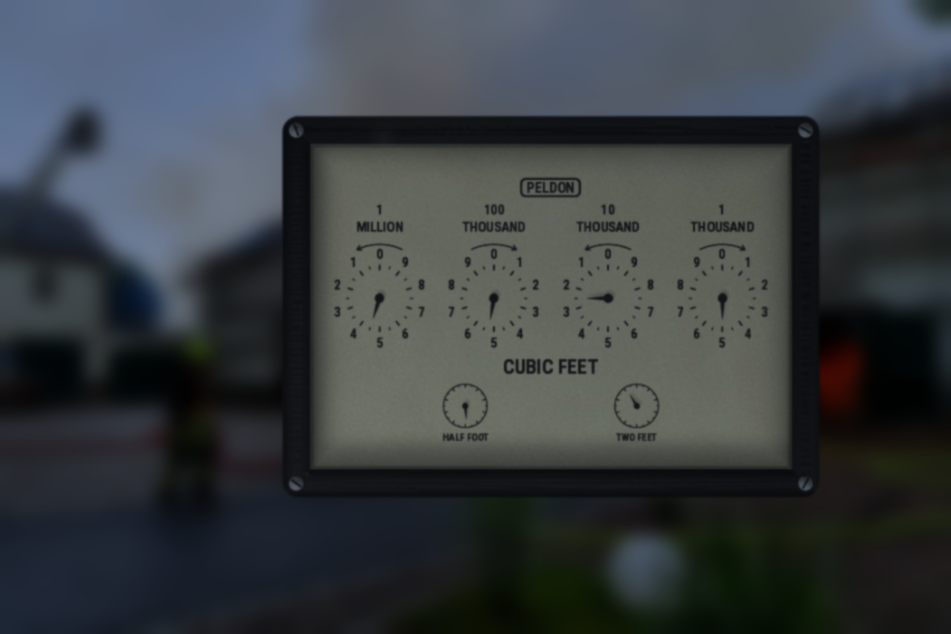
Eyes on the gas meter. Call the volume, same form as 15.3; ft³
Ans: 452500; ft³
